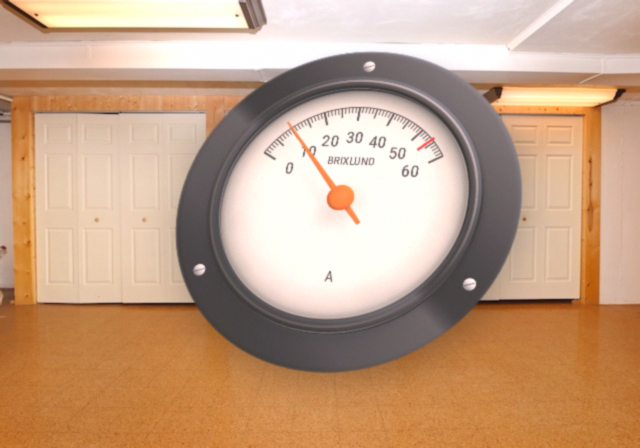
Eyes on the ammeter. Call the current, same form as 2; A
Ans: 10; A
